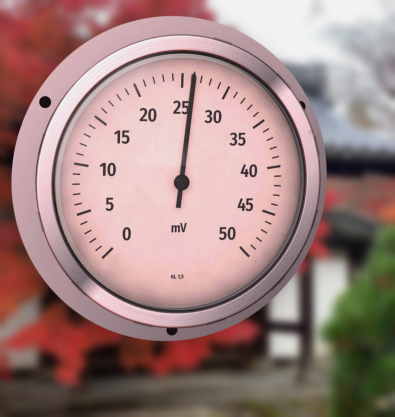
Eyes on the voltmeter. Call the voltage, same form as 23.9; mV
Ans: 26; mV
